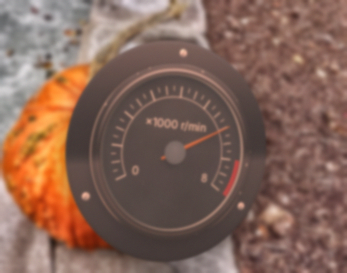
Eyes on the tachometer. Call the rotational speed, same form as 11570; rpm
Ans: 6000; rpm
